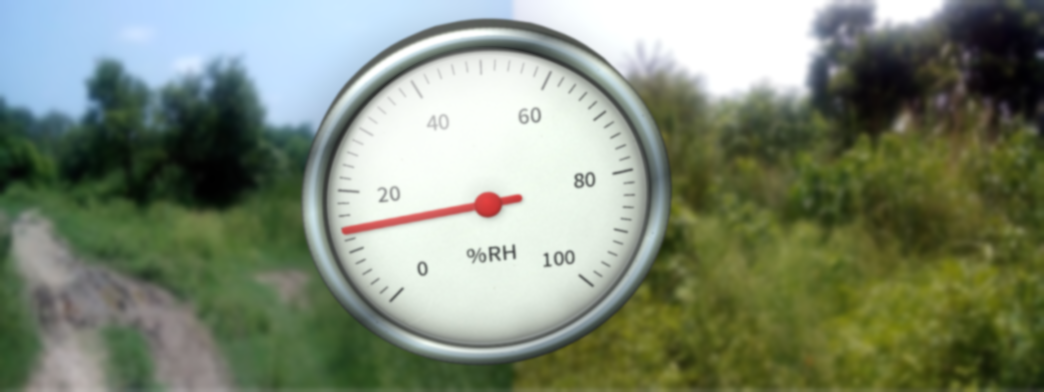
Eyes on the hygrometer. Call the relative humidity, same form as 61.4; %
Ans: 14; %
